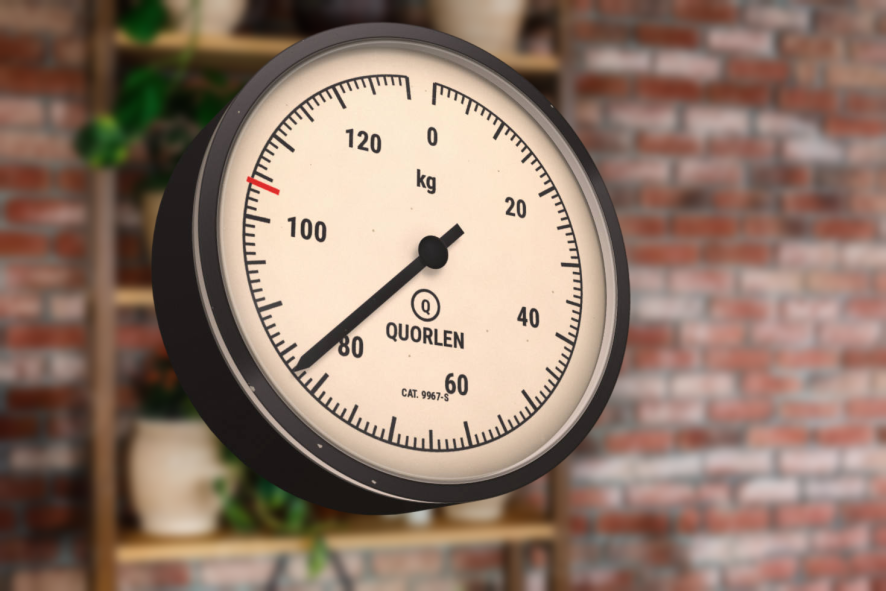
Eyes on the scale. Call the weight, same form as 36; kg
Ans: 83; kg
